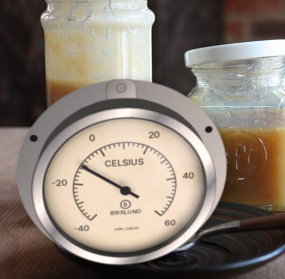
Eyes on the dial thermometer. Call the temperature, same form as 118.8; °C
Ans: -10; °C
